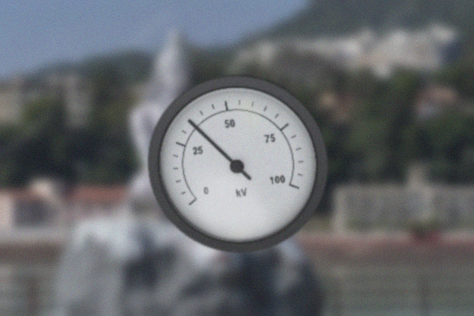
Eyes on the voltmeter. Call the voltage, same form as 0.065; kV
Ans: 35; kV
